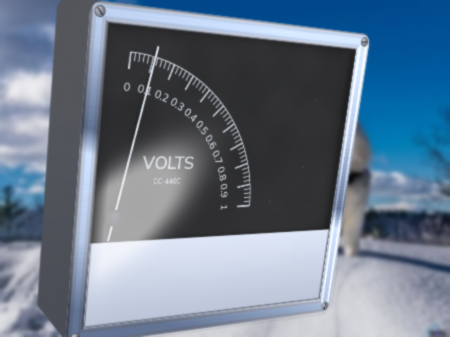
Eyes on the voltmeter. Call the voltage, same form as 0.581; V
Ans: 0.1; V
